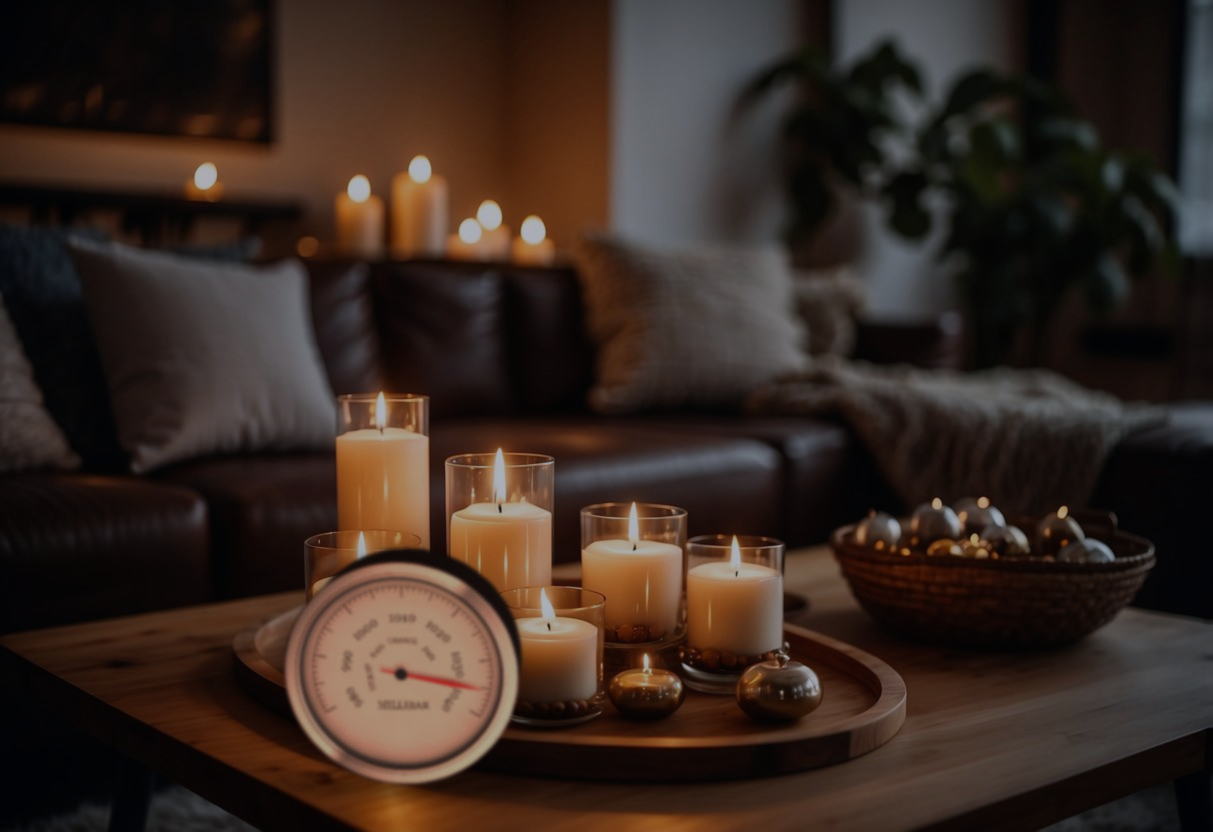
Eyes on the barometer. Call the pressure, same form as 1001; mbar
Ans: 1035; mbar
